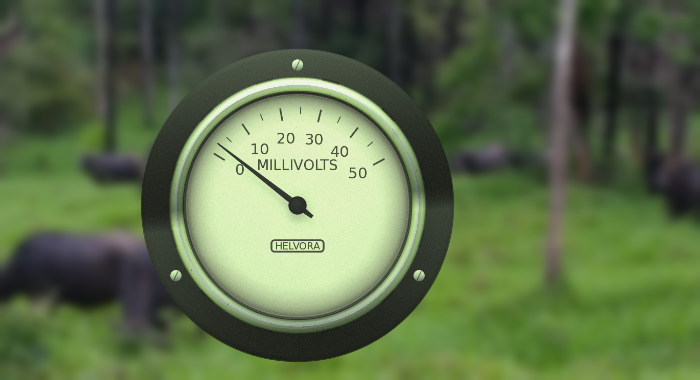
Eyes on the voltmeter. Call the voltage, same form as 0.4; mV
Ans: 2.5; mV
